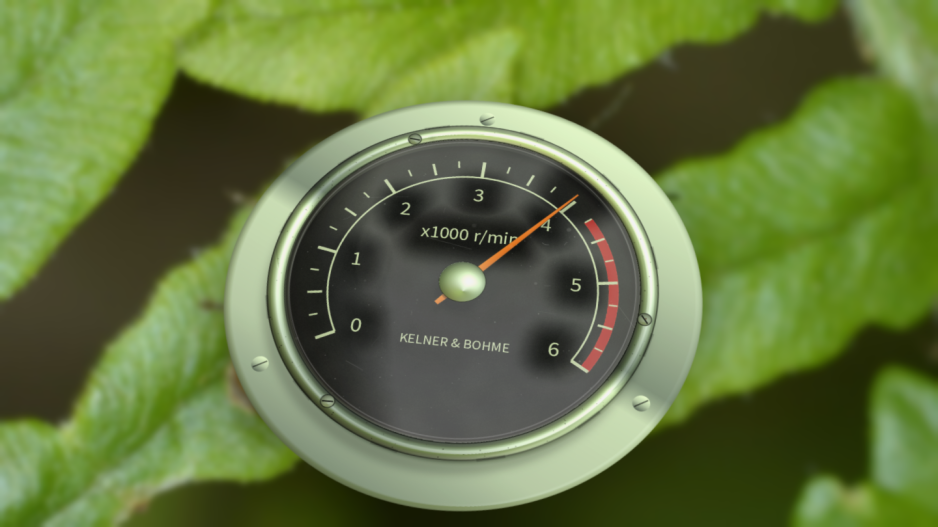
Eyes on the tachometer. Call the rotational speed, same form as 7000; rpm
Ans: 4000; rpm
